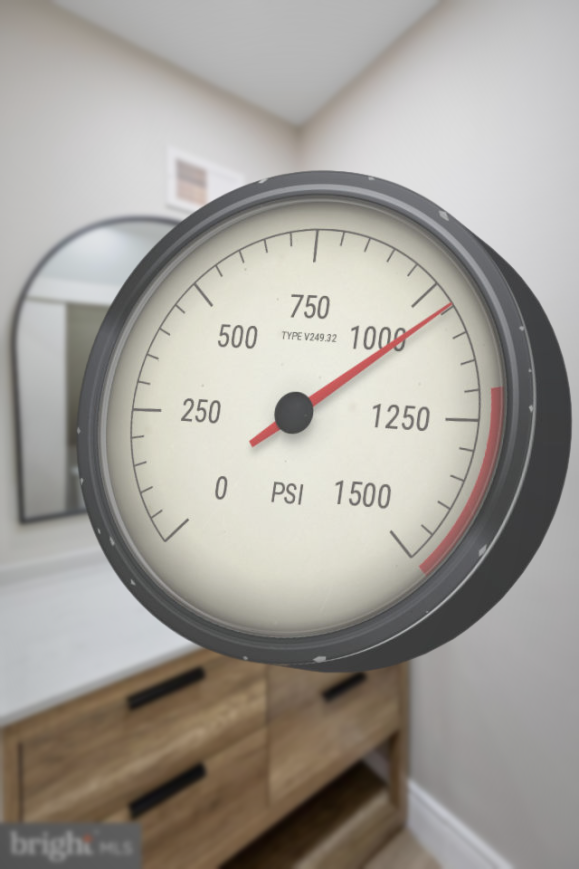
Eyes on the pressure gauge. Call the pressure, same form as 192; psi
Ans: 1050; psi
